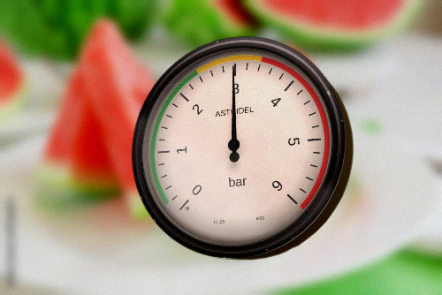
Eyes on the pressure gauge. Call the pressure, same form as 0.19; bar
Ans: 3; bar
